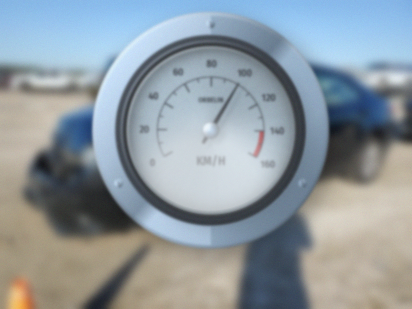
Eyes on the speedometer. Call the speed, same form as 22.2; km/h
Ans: 100; km/h
